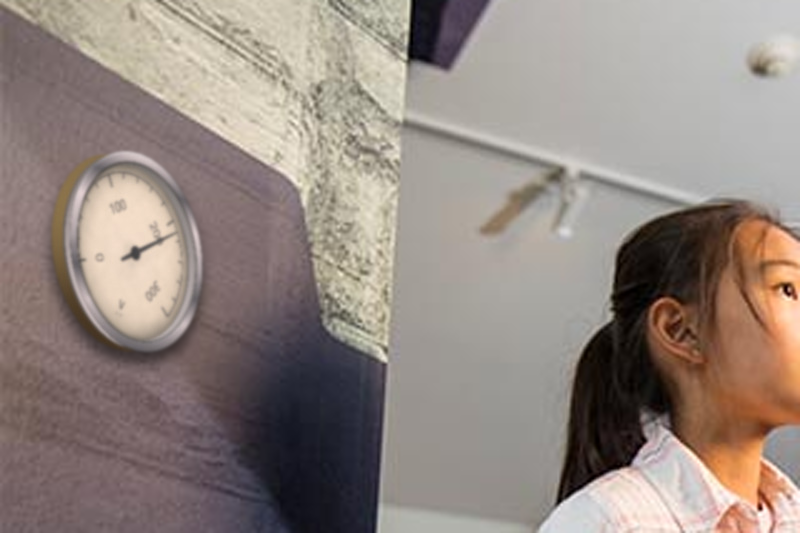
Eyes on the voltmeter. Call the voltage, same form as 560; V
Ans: 210; V
